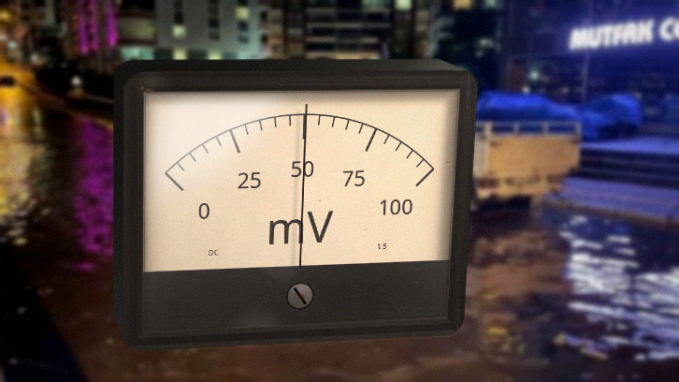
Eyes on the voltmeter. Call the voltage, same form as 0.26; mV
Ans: 50; mV
